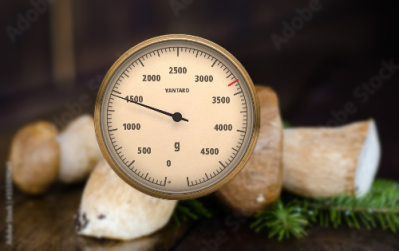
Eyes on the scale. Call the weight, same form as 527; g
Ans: 1450; g
